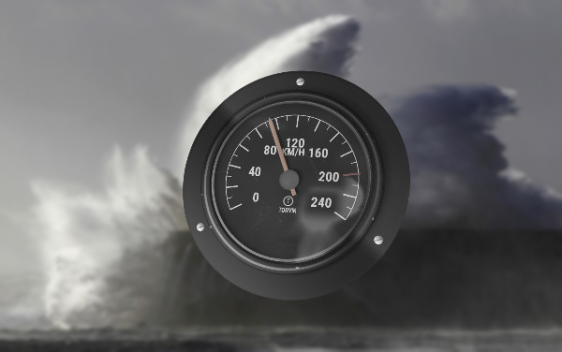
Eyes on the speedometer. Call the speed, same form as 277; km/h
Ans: 95; km/h
